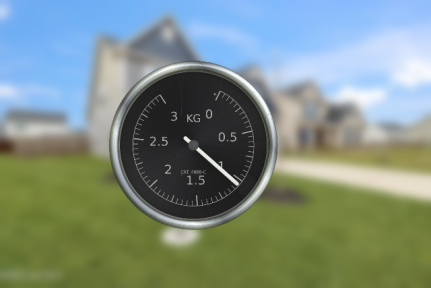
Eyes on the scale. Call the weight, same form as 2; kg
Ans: 1.05; kg
